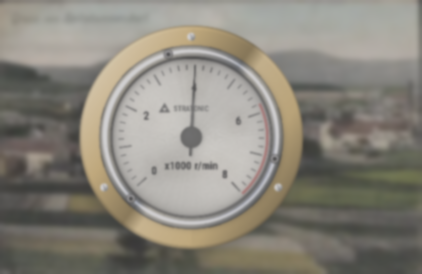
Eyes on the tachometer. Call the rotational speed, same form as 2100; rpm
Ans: 4000; rpm
